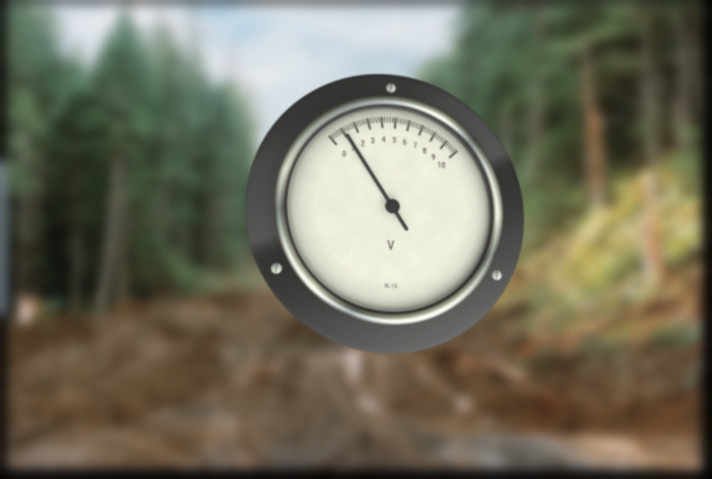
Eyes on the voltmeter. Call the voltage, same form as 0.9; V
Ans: 1; V
